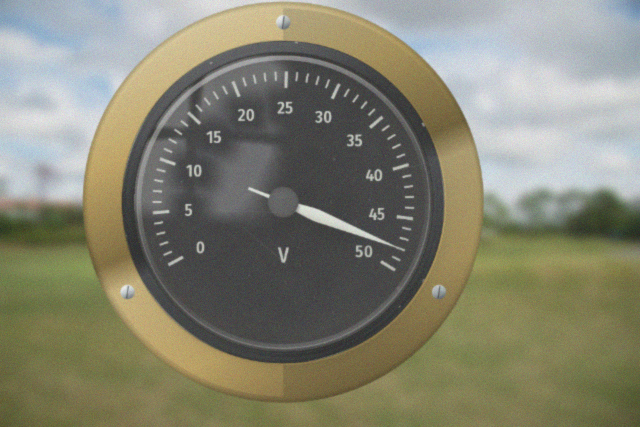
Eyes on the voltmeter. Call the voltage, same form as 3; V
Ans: 48; V
